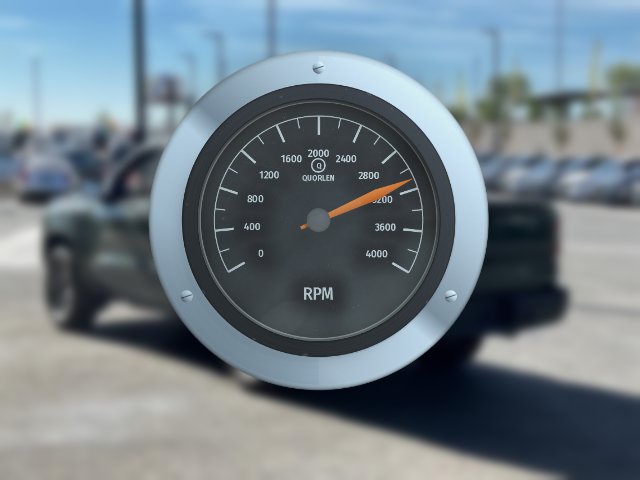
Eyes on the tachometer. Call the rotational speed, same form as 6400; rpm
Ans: 3100; rpm
